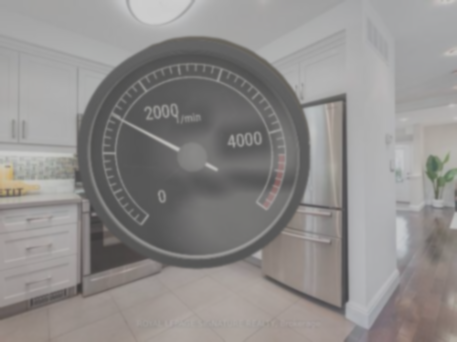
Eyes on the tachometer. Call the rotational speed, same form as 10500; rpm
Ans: 1500; rpm
